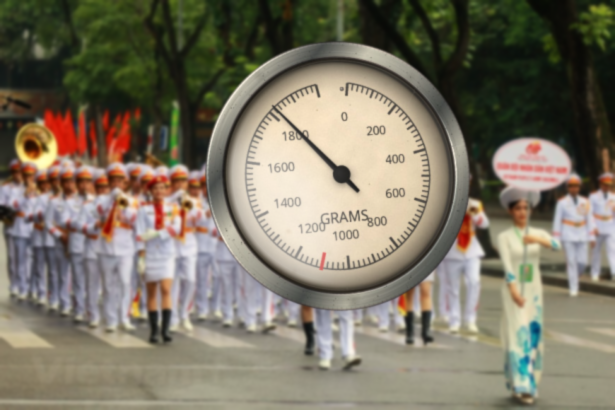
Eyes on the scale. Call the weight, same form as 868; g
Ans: 1820; g
